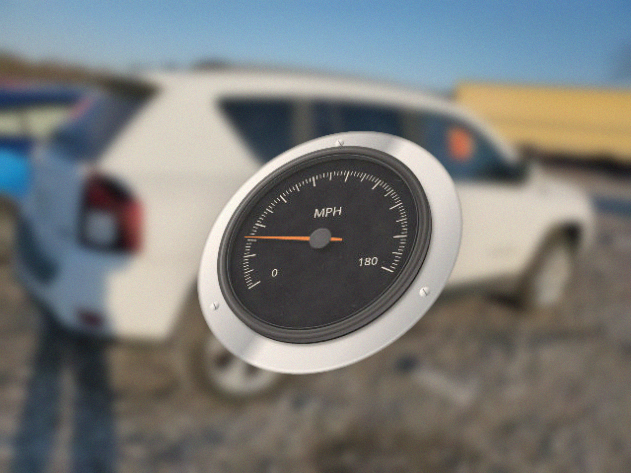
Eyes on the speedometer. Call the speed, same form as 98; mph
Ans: 30; mph
